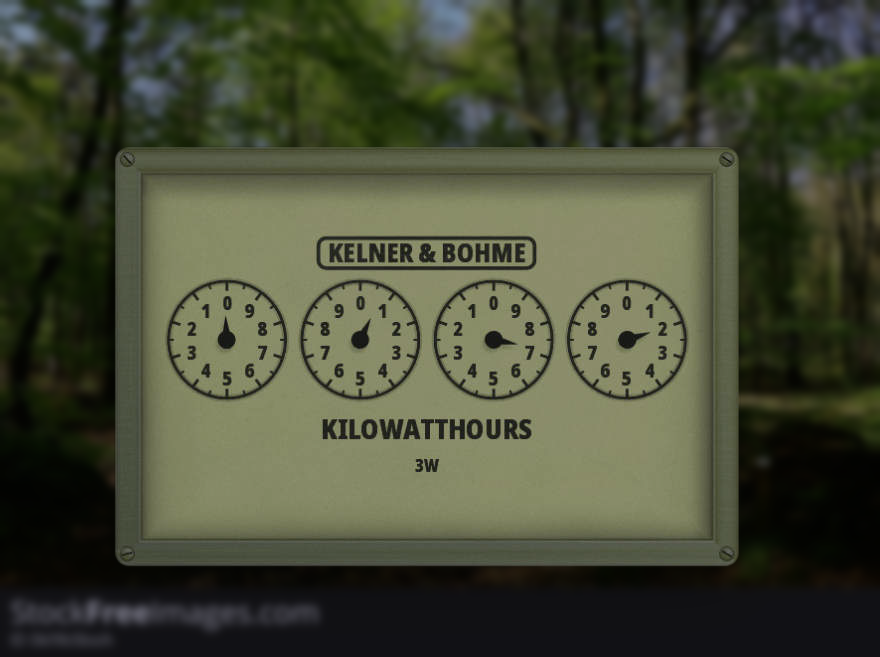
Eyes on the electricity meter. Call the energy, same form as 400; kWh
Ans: 72; kWh
